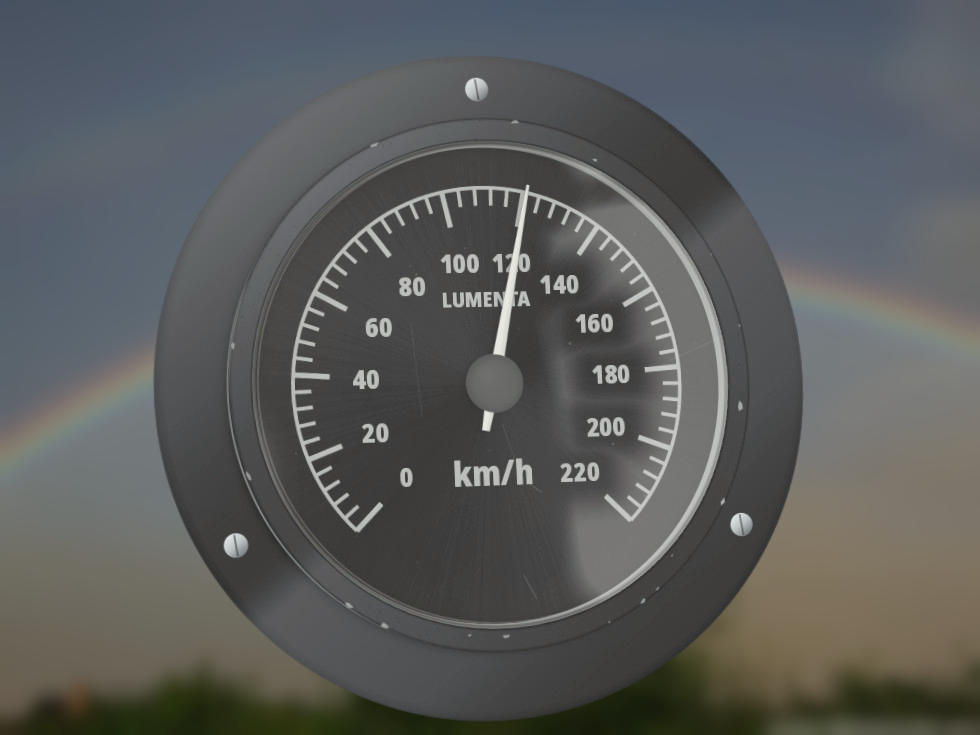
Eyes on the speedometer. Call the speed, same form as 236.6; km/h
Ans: 120; km/h
